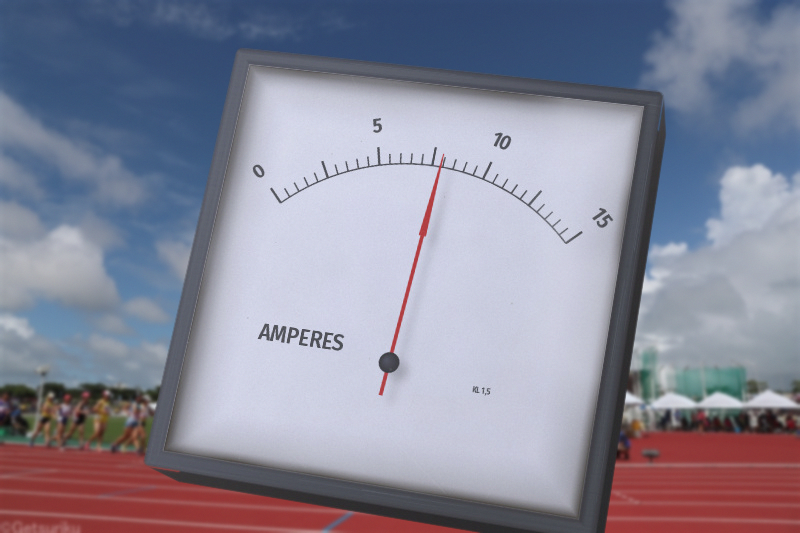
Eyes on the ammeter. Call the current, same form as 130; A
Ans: 8; A
